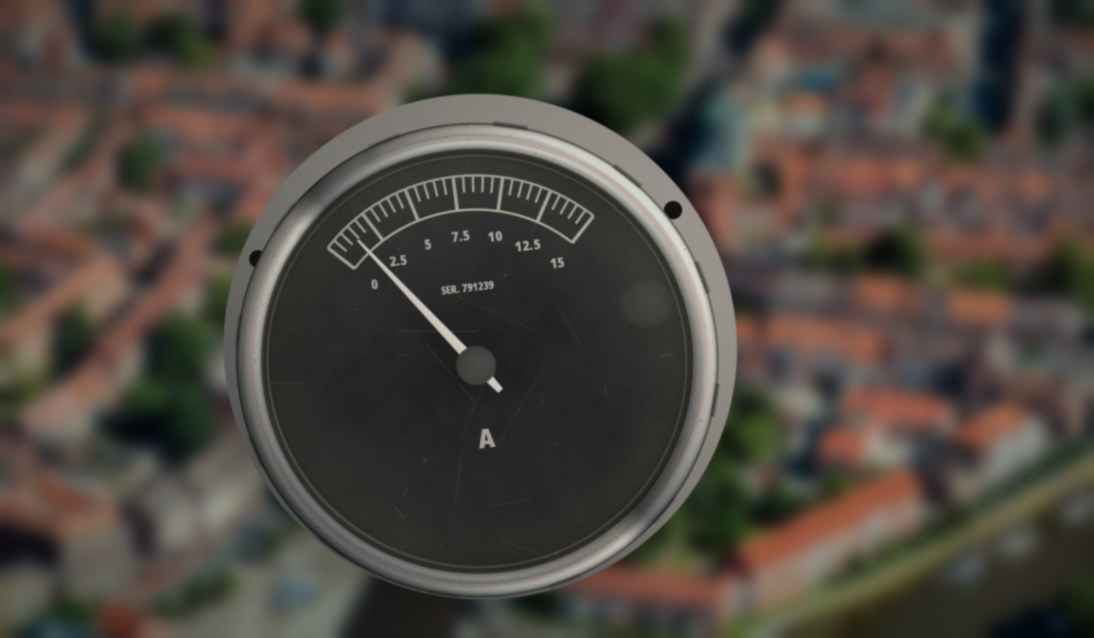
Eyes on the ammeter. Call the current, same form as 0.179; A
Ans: 1.5; A
